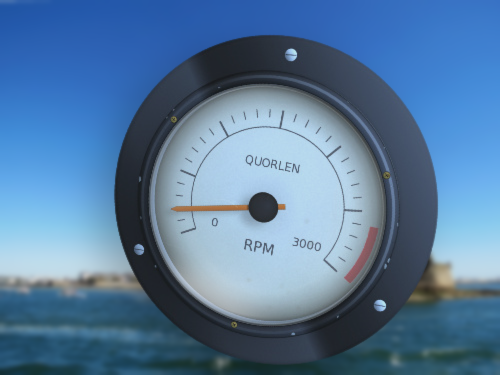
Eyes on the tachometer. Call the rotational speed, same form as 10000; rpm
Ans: 200; rpm
